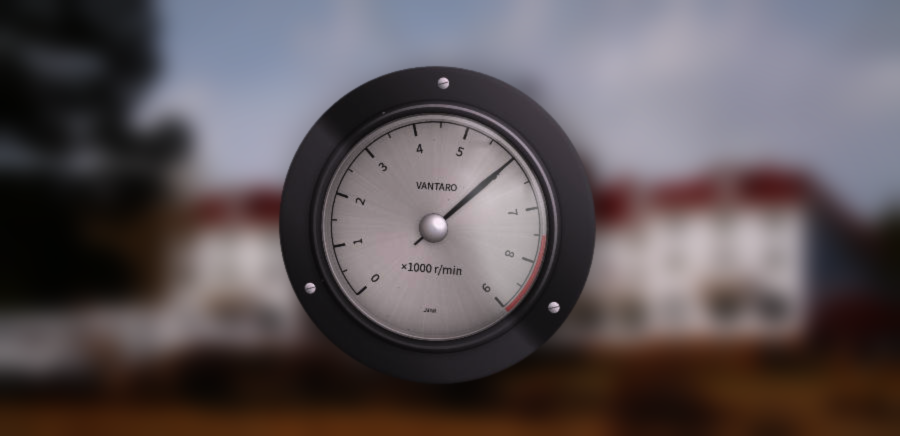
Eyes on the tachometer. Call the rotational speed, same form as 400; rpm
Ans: 6000; rpm
